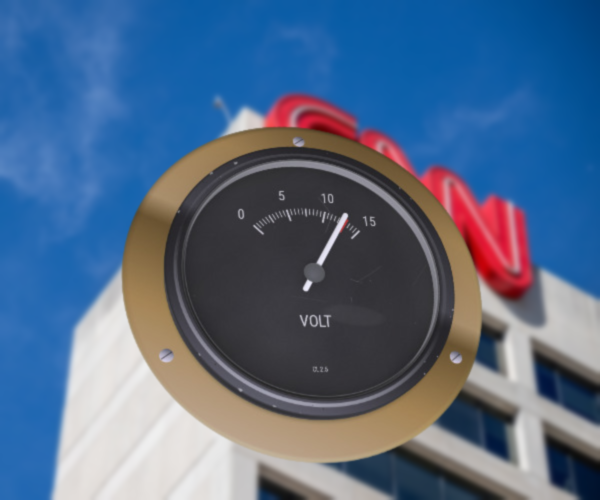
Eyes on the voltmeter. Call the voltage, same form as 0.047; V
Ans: 12.5; V
